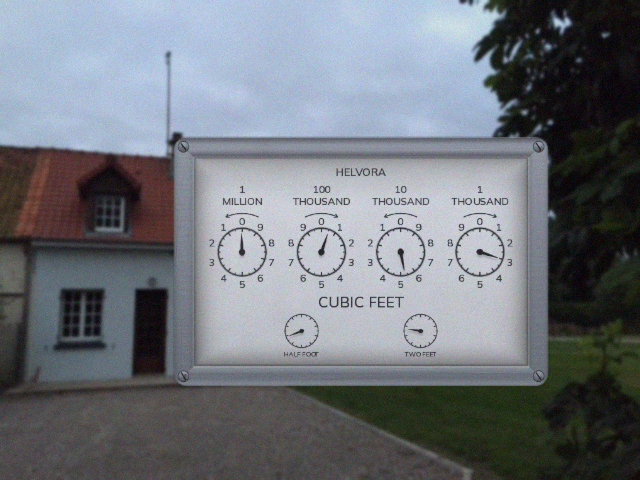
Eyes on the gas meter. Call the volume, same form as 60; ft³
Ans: 5300; ft³
